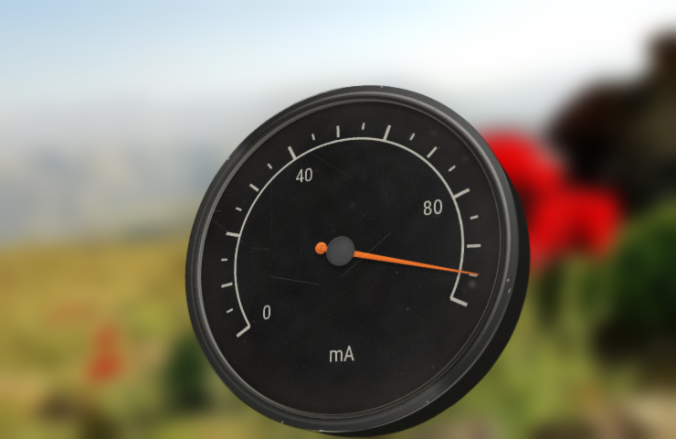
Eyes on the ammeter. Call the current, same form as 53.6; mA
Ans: 95; mA
